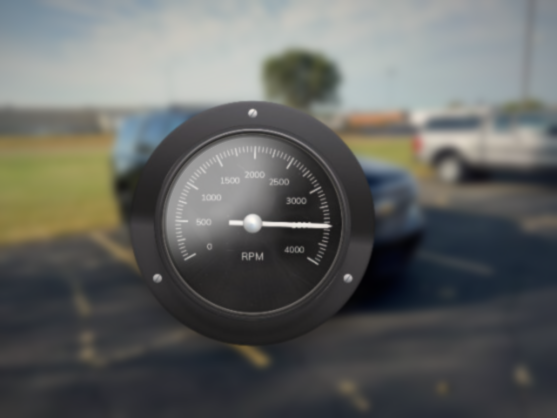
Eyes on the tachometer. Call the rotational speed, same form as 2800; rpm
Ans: 3500; rpm
